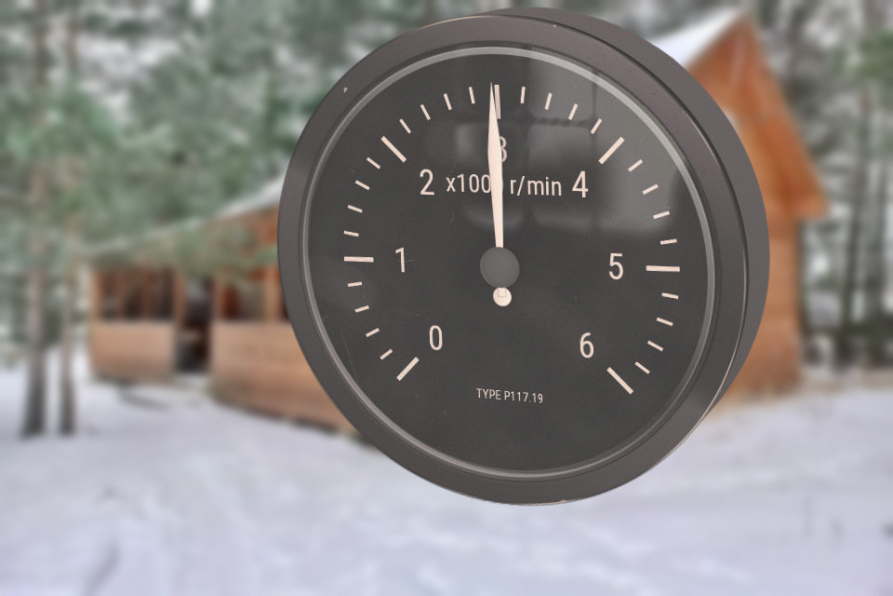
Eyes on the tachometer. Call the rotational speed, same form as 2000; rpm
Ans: 3000; rpm
